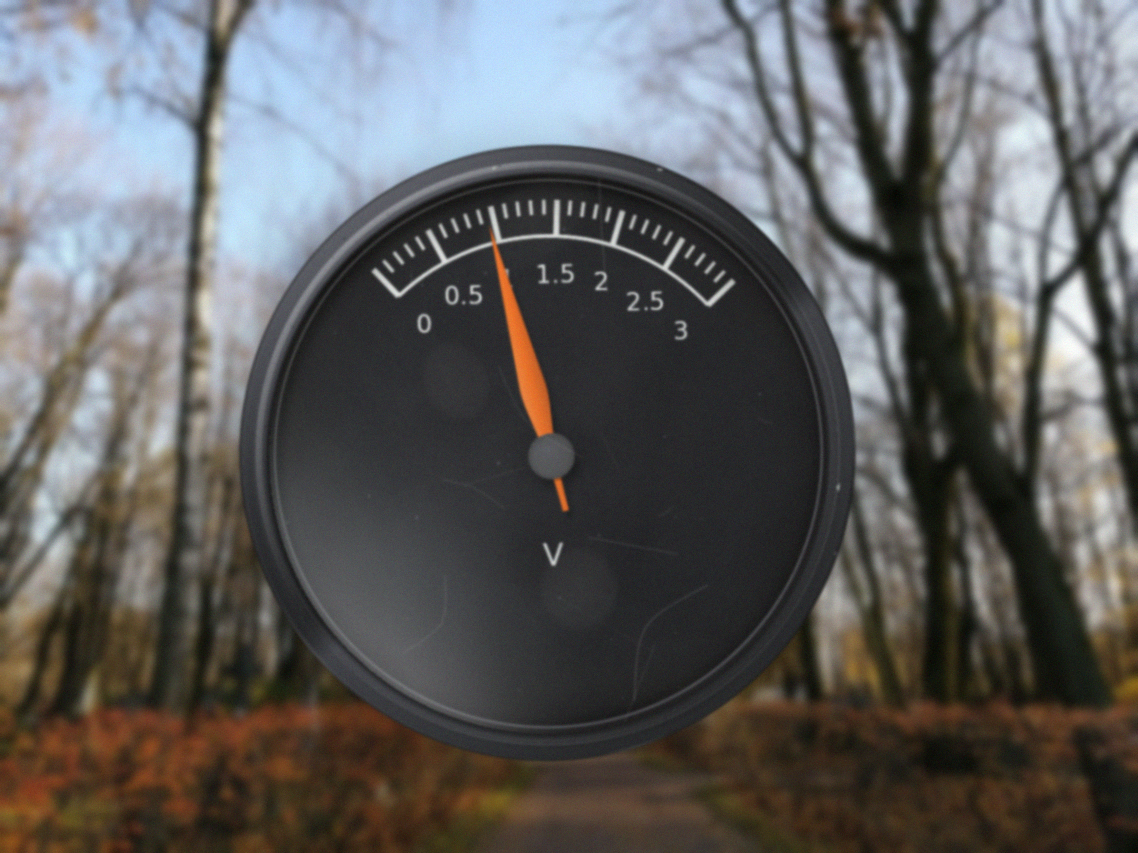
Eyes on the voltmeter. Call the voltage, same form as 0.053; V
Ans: 0.95; V
